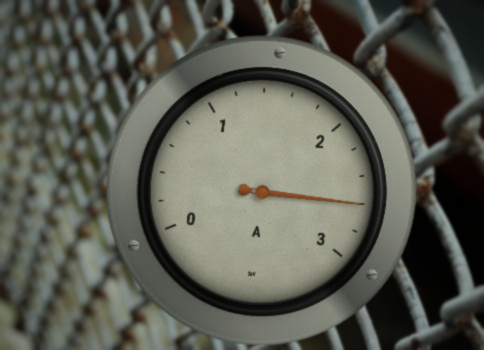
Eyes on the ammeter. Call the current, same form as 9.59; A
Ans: 2.6; A
